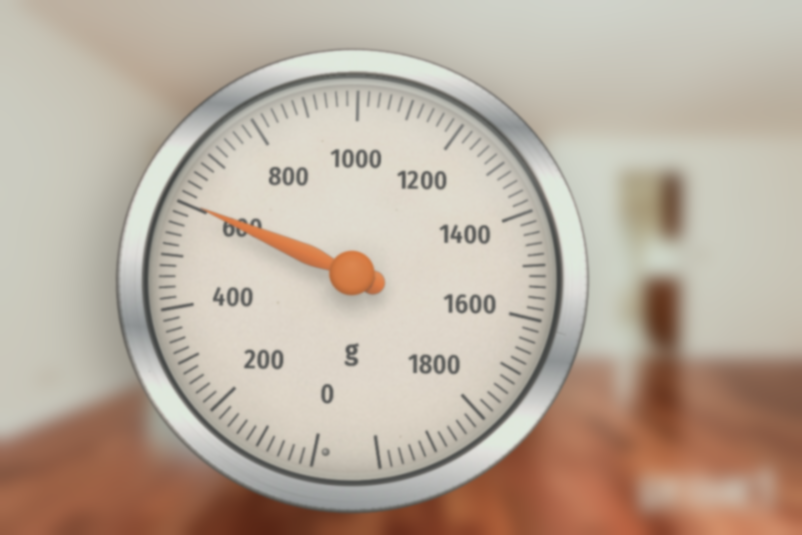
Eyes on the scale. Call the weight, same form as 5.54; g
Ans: 600; g
